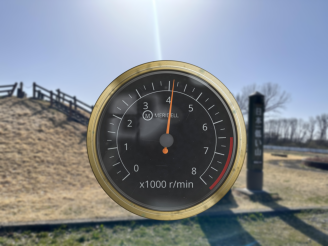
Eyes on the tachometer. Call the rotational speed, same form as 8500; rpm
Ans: 4125; rpm
